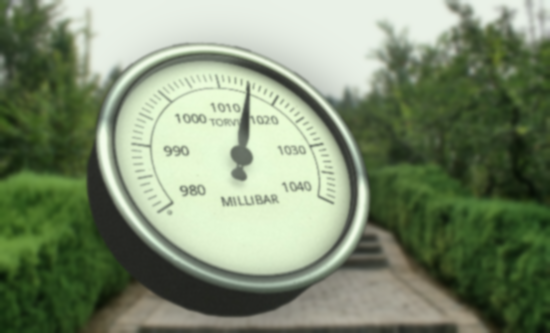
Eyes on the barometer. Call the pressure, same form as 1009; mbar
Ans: 1015; mbar
